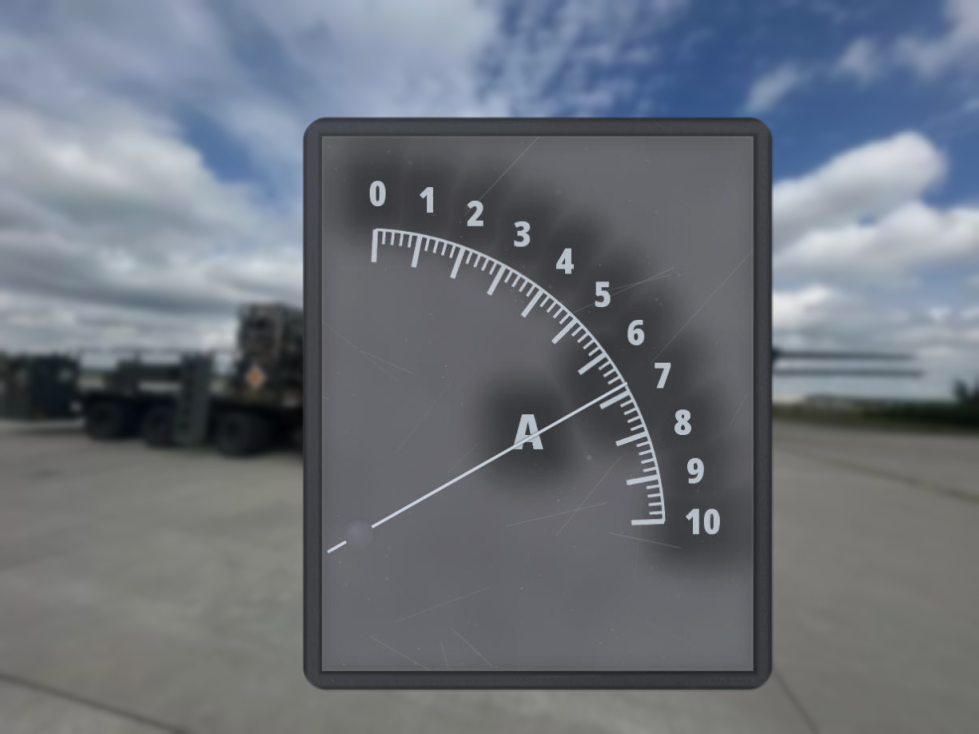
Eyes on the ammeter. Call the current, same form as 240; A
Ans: 6.8; A
